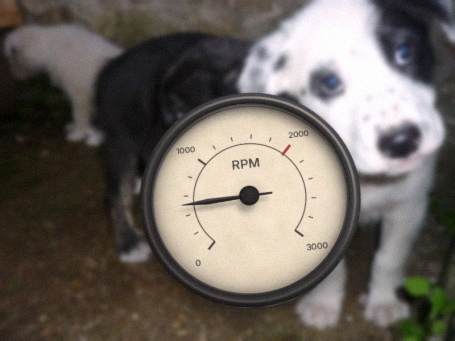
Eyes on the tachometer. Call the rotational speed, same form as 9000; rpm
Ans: 500; rpm
